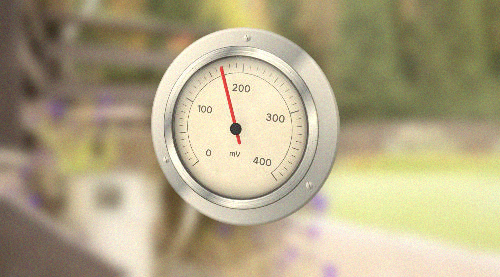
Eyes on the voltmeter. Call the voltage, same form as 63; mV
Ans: 170; mV
